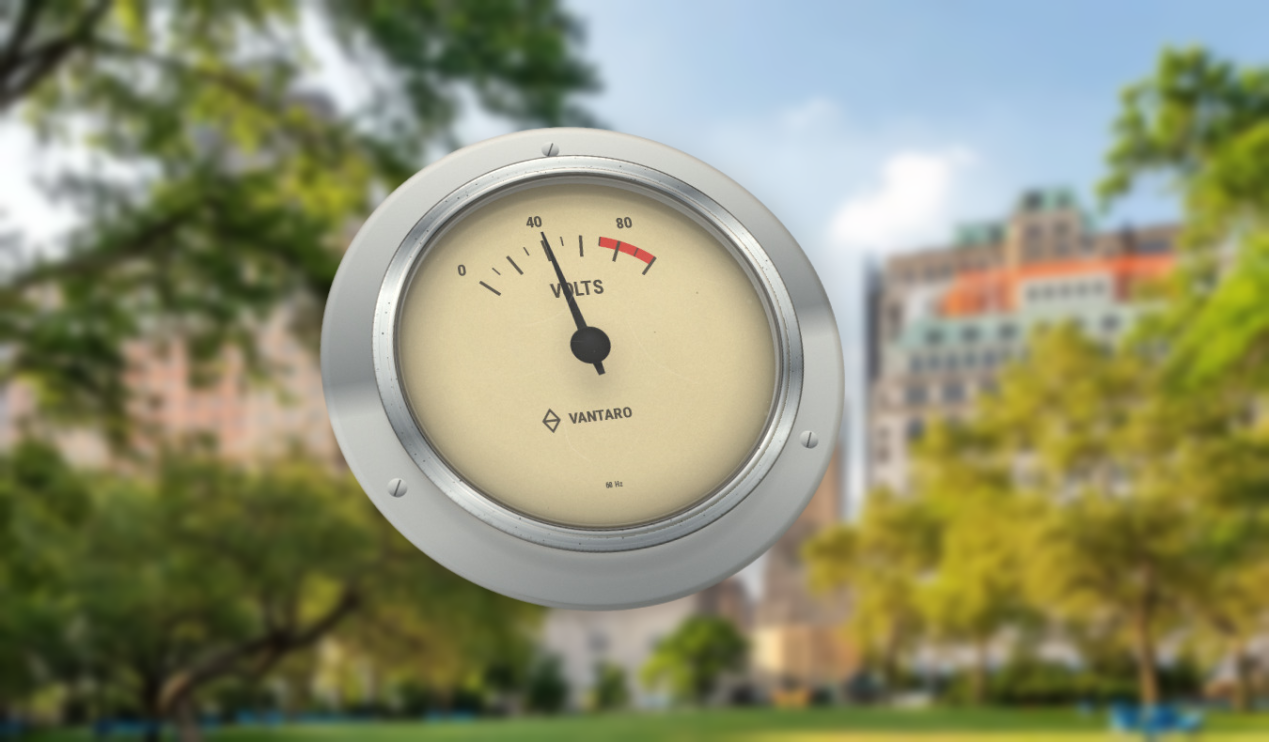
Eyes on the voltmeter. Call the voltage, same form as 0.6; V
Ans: 40; V
